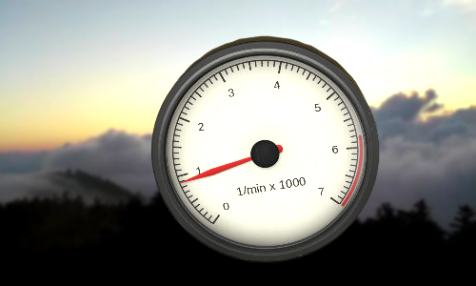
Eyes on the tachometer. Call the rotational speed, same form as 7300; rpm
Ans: 900; rpm
